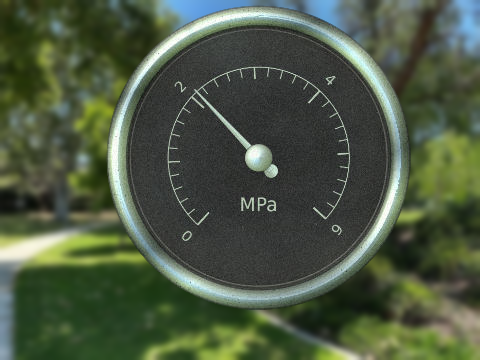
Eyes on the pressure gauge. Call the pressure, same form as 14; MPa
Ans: 2.1; MPa
